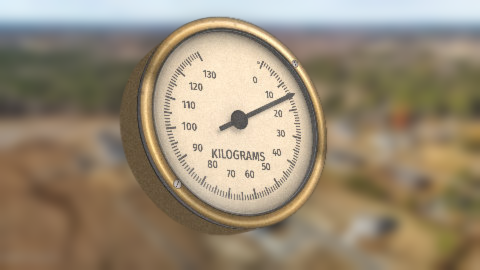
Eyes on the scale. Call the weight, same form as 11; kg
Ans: 15; kg
